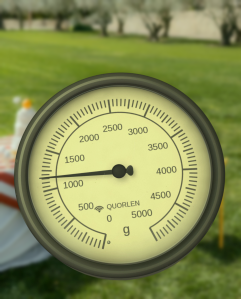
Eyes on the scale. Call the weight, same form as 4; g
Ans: 1150; g
